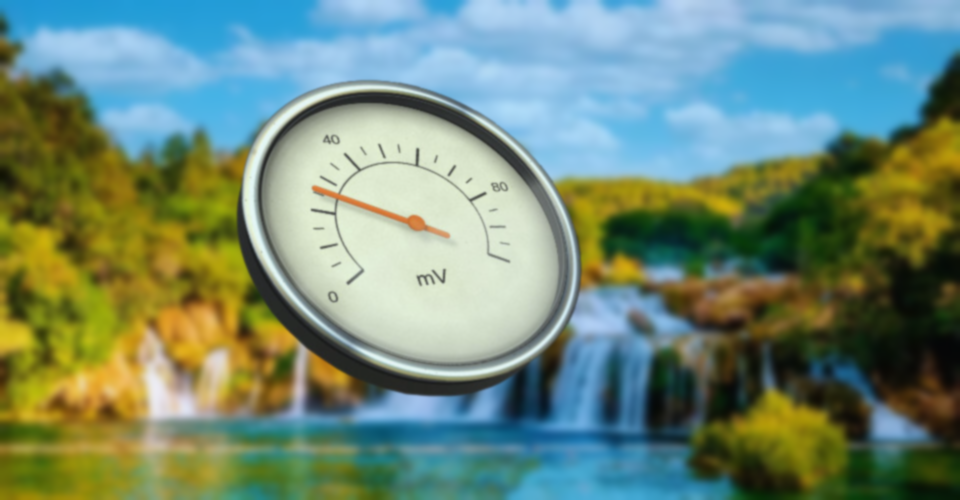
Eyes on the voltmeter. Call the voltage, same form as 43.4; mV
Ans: 25; mV
